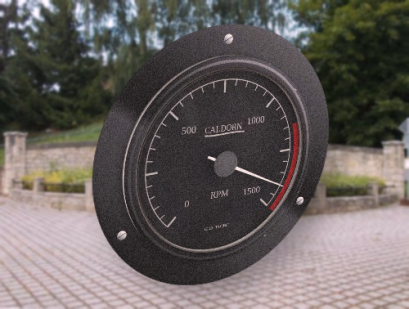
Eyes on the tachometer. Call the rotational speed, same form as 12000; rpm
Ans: 1400; rpm
